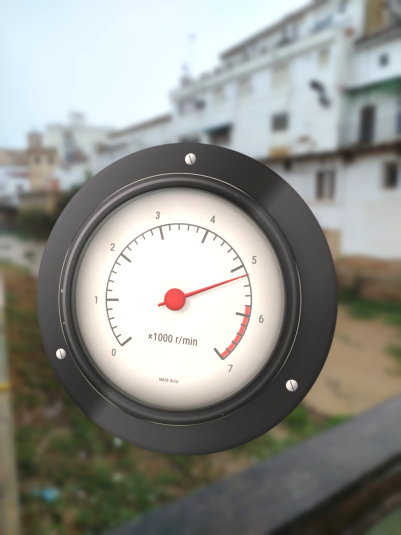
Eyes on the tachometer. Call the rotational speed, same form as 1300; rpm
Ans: 5200; rpm
